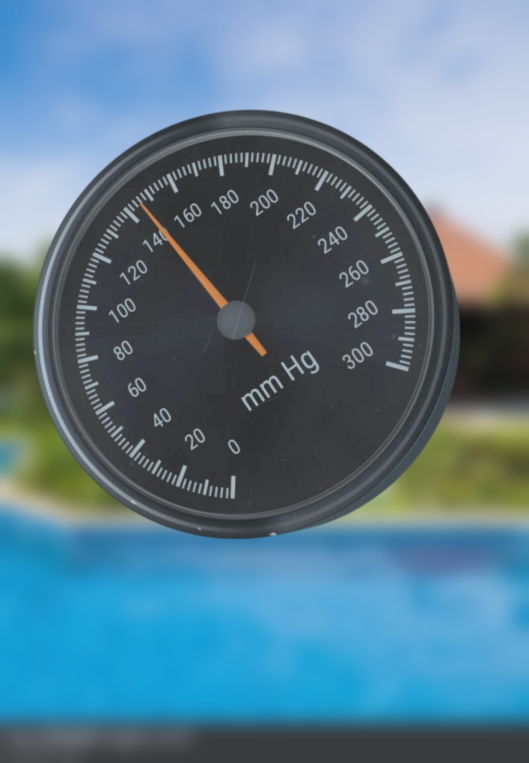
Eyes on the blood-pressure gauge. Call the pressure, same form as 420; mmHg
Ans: 146; mmHg
